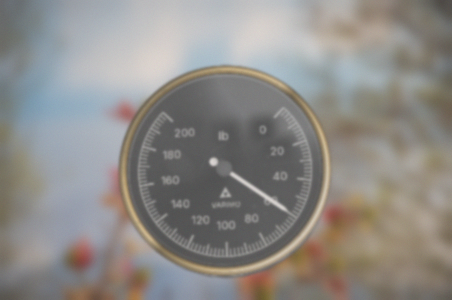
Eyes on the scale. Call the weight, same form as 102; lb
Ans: 60; lb
